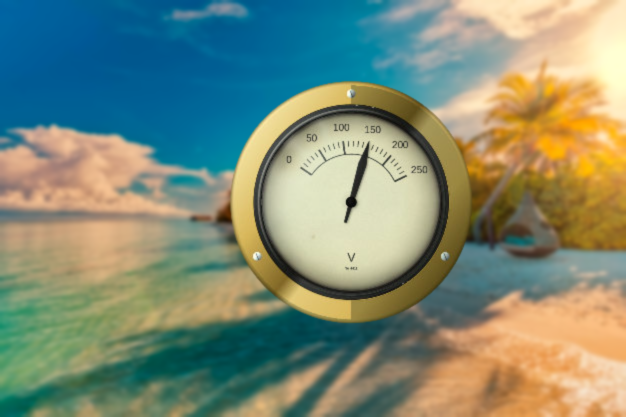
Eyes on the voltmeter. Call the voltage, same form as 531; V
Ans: 150; V
